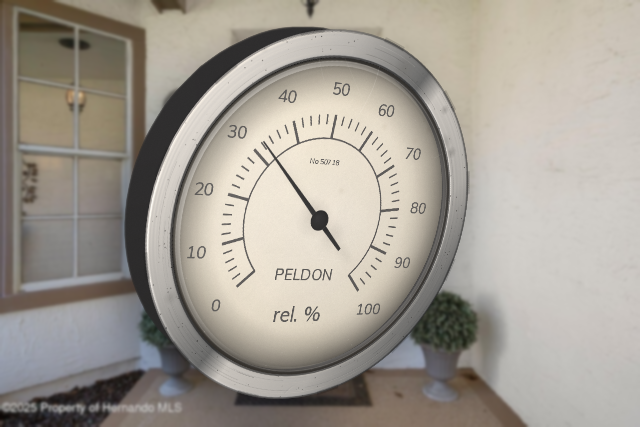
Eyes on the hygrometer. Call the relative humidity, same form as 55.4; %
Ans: 32; %
